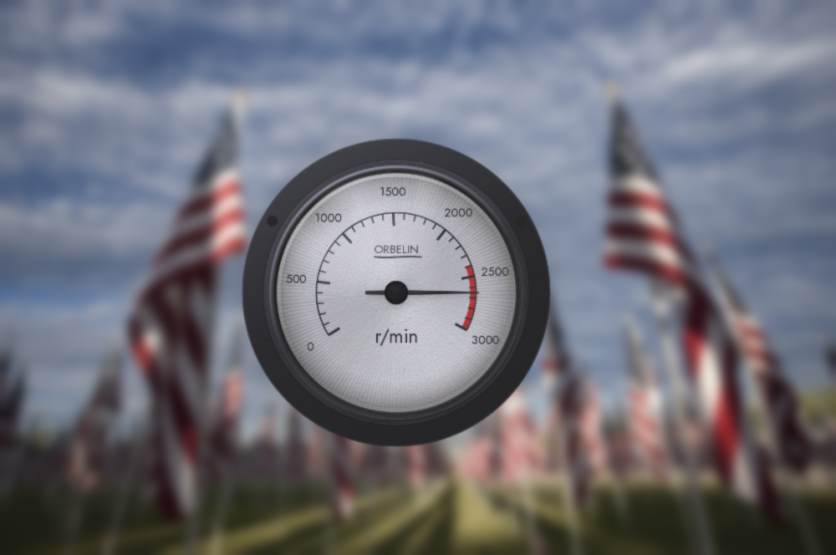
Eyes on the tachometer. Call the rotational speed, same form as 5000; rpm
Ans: 2650; rpm
